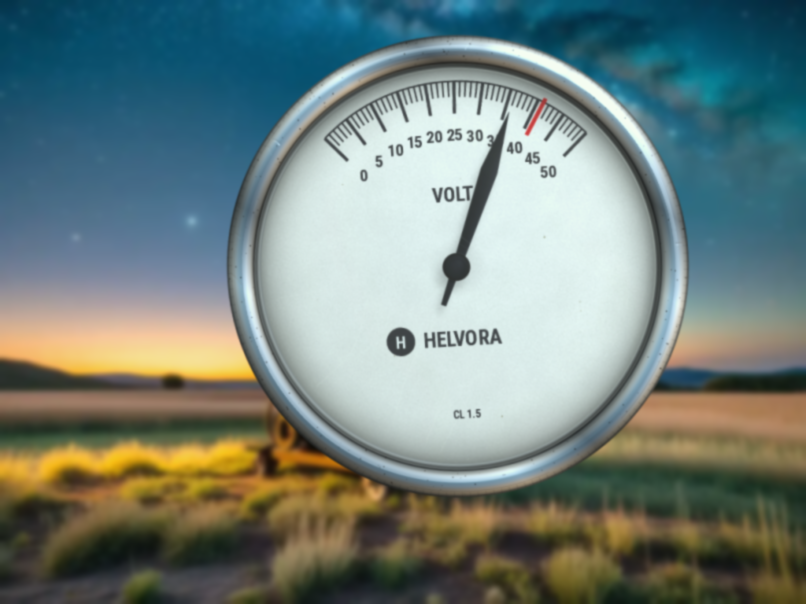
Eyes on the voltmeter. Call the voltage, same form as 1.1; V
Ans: 36; V
